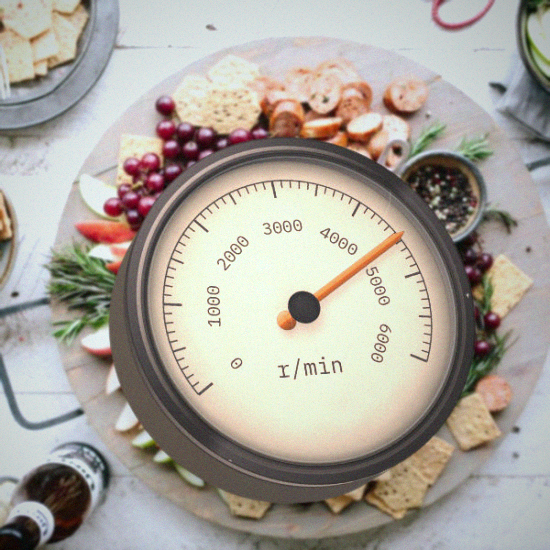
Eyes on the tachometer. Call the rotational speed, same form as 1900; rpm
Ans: 4550; rpm
